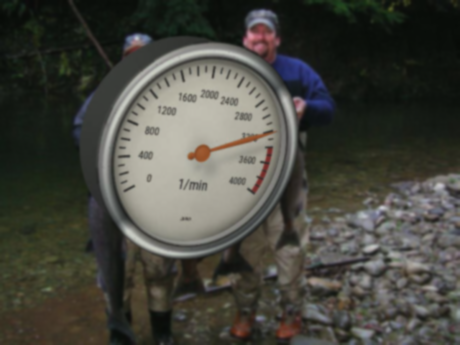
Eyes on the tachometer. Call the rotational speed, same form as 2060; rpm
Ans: 3200; rpm
